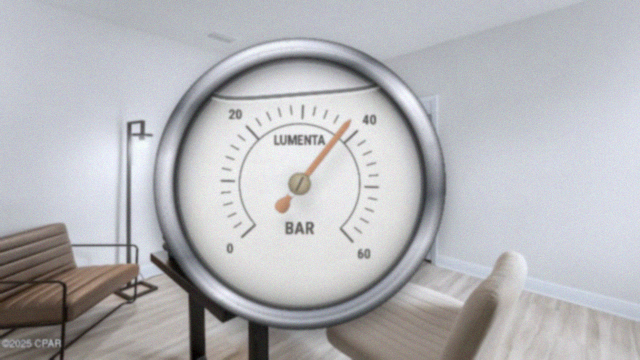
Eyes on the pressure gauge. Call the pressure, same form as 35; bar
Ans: 38; bar
